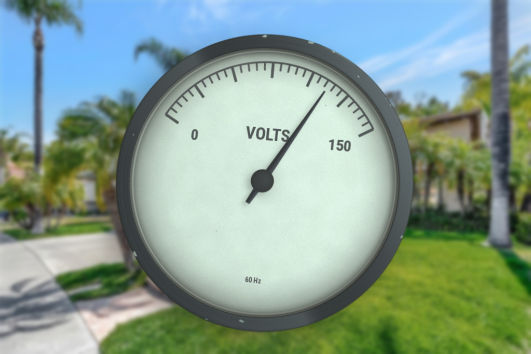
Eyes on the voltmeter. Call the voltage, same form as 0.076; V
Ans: 112.5; V
